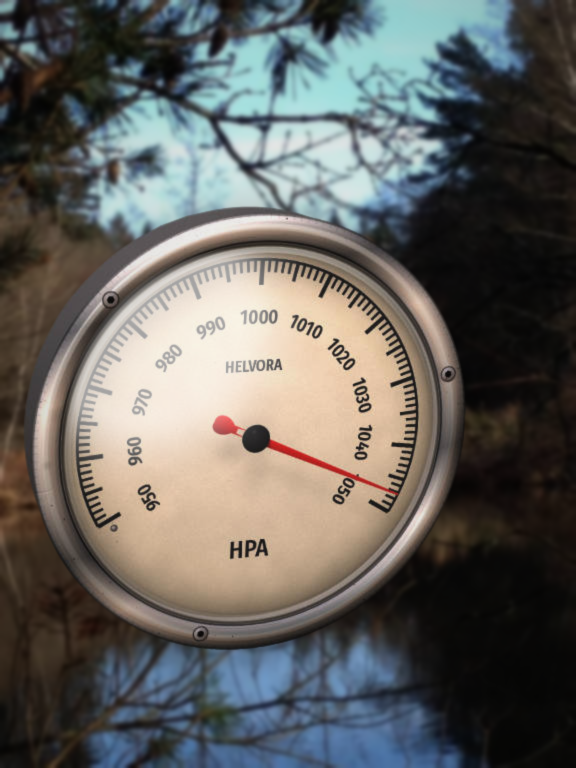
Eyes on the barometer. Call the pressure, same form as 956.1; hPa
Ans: 1047; hPa
